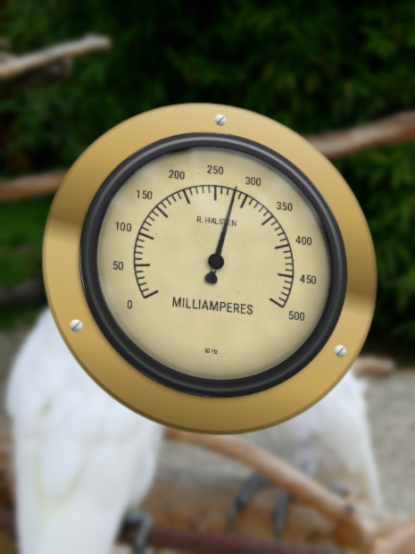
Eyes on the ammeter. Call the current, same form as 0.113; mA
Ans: 280; mA
